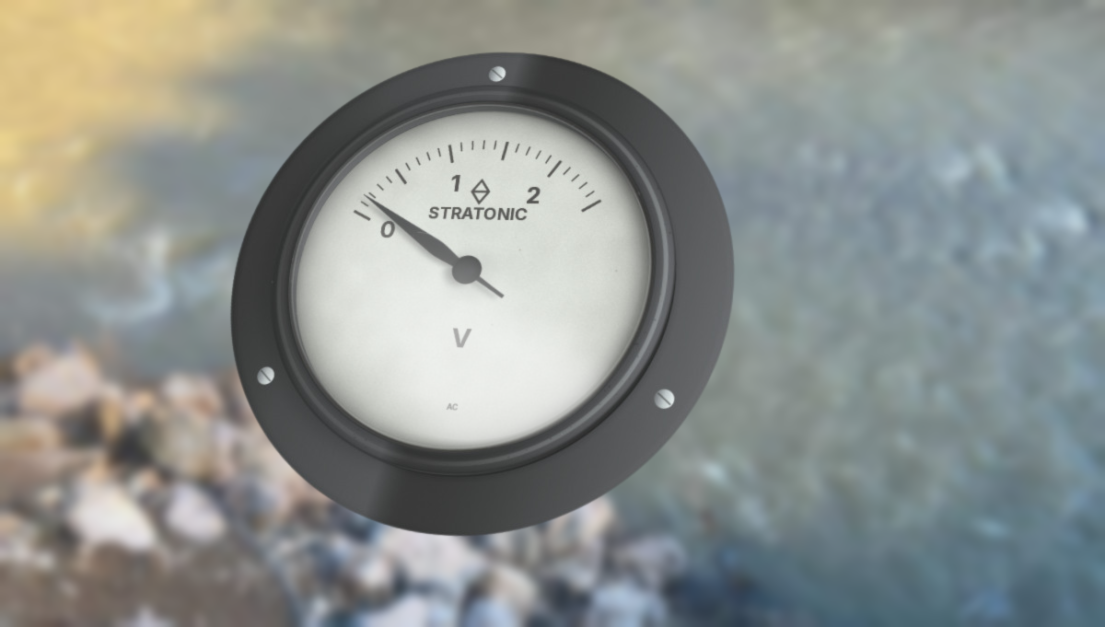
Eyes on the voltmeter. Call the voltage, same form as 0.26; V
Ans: 0.15; V
